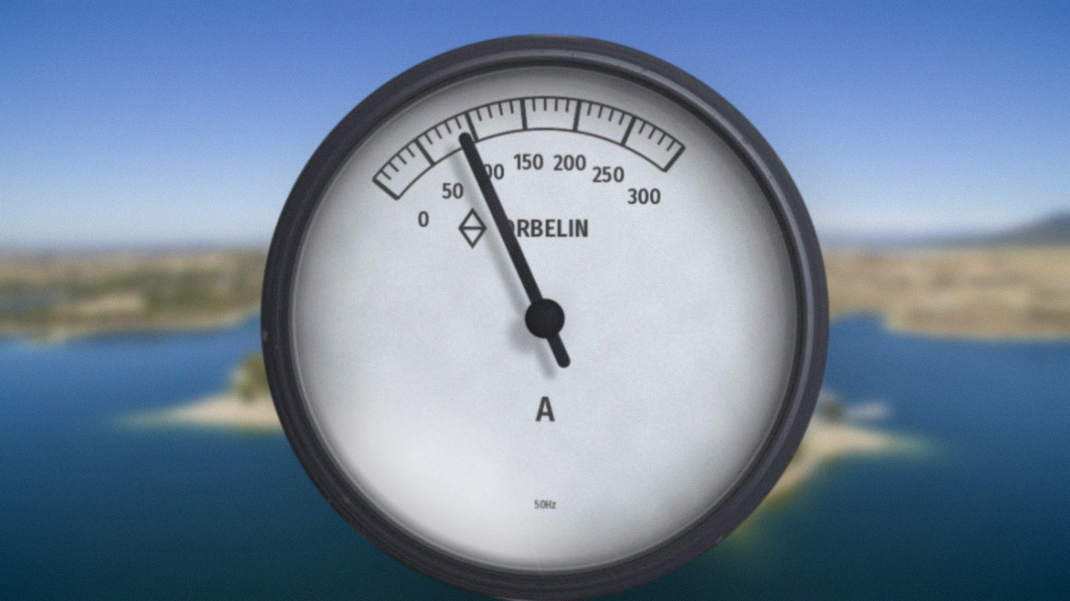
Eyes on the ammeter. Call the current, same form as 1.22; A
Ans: 90; A
